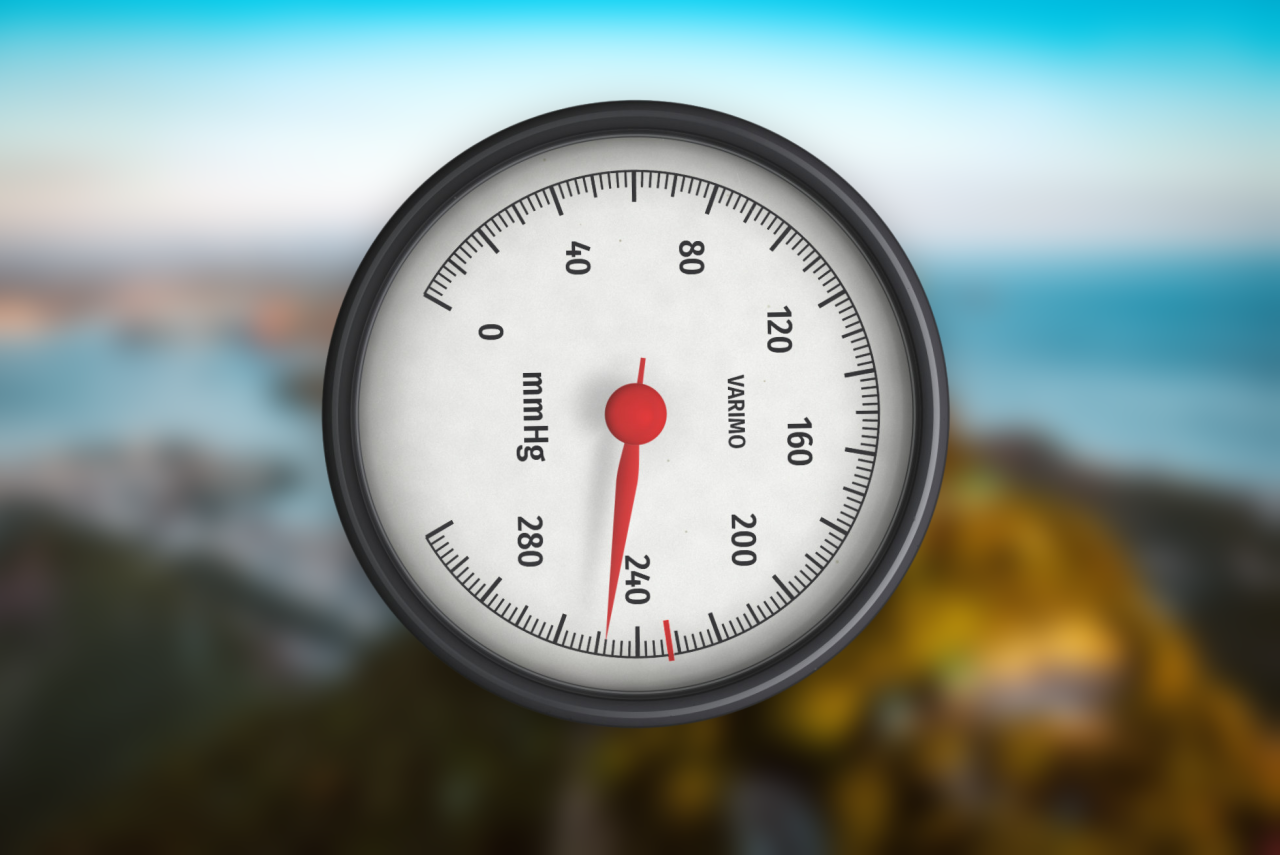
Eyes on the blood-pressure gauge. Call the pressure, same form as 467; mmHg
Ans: 248; mmHg
